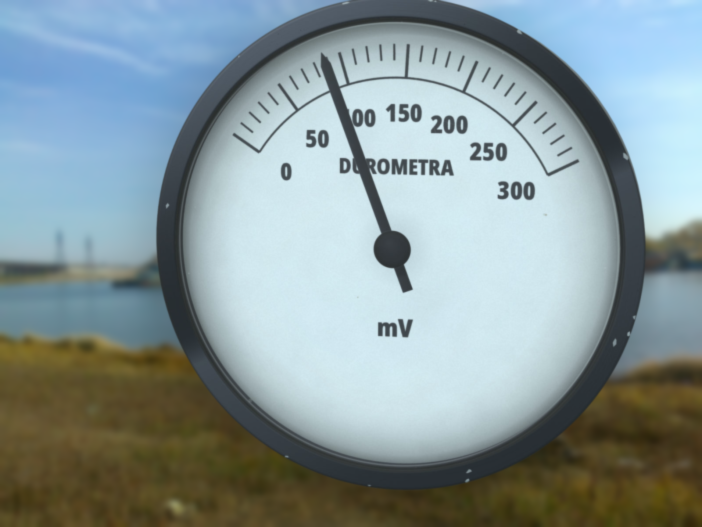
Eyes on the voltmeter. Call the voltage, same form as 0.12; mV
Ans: 90; mV
